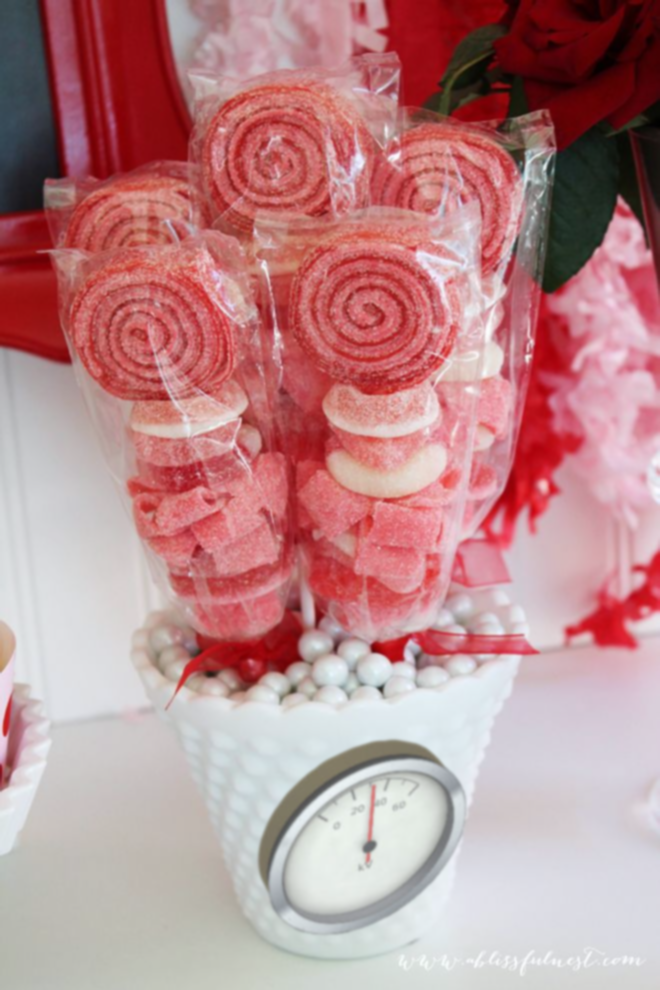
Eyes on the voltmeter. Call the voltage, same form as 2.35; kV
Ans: 30; kV
